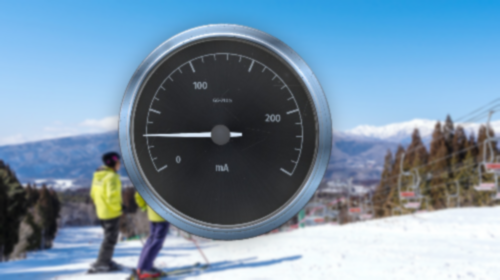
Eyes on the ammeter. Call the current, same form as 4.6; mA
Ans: 30; mA
